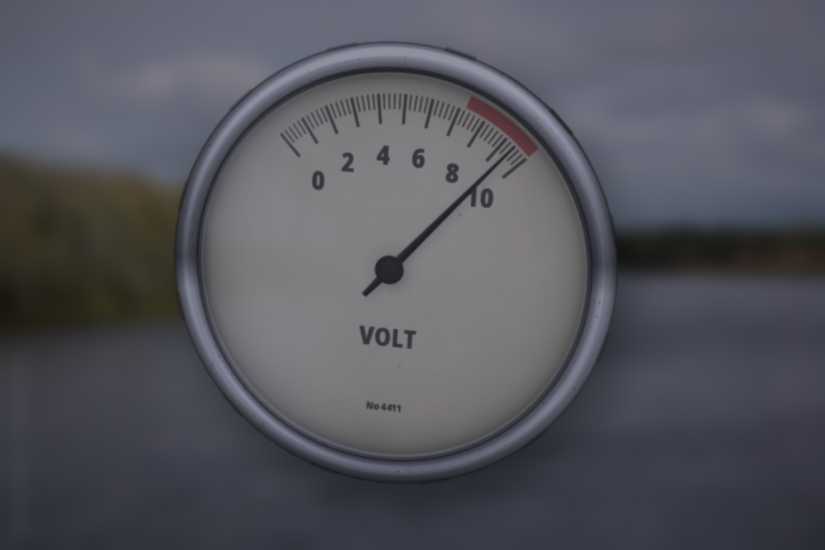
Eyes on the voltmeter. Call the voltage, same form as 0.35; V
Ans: 9.4; V
